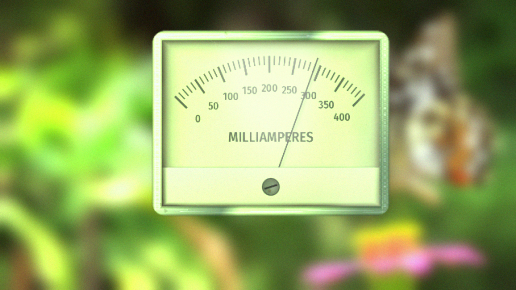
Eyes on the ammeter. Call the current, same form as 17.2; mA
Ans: 290; mA
